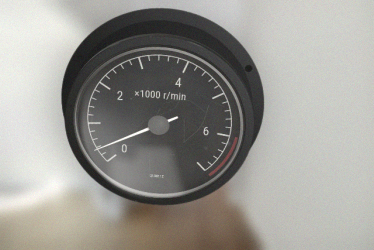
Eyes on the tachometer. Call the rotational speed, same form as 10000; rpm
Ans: 400; rpm
